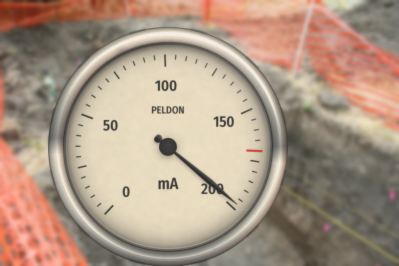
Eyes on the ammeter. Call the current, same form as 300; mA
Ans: 197.5; mA
